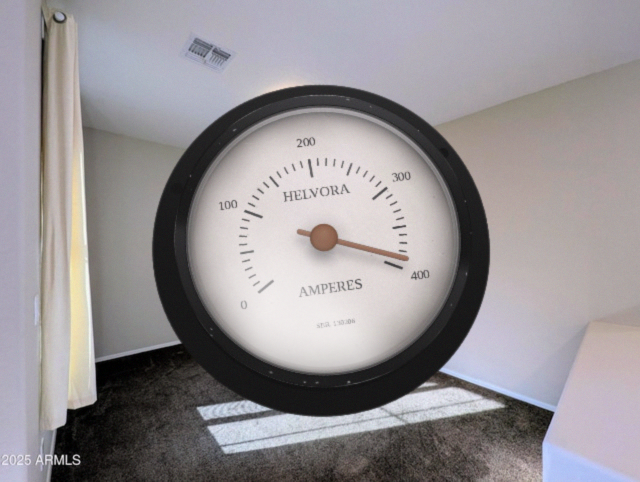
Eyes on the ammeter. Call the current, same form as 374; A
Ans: 390; A
